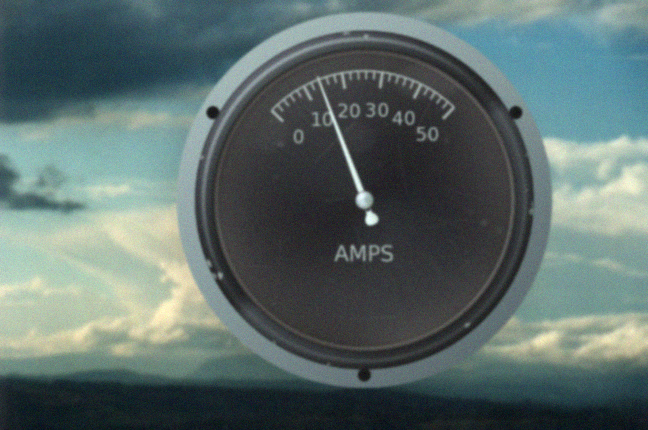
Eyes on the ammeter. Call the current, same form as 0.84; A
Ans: 14; A
